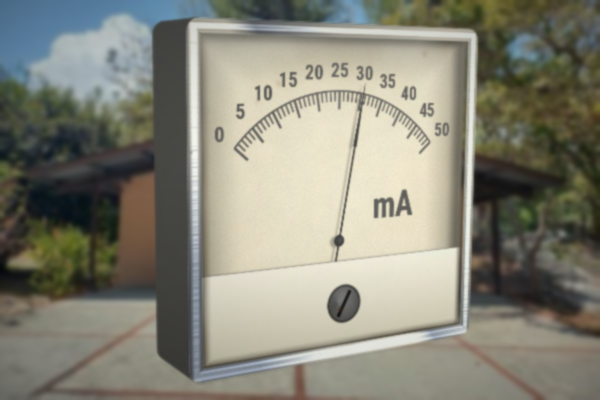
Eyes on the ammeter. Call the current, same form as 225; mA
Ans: 30; mA
